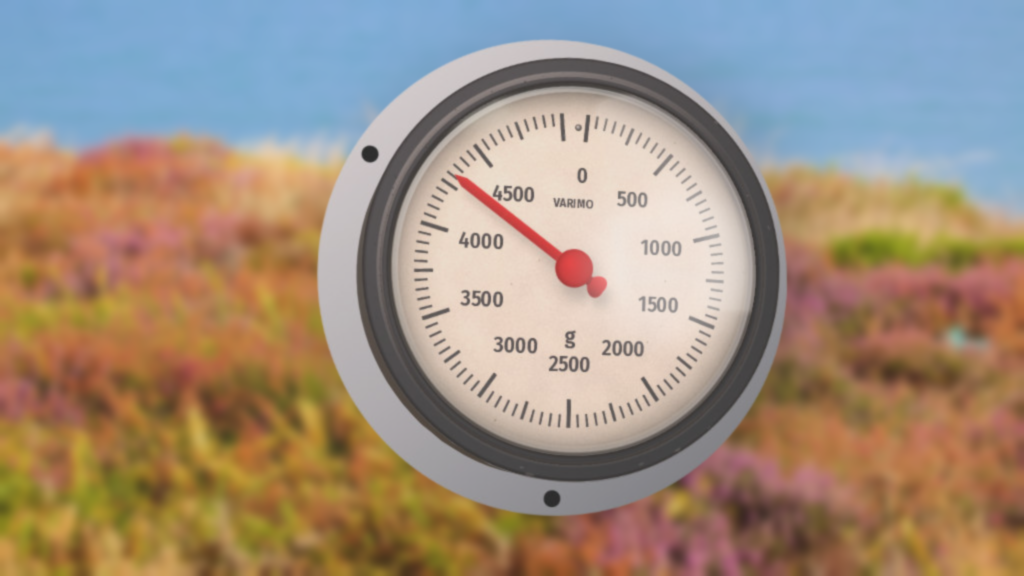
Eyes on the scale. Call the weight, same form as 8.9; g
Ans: 4300; g
